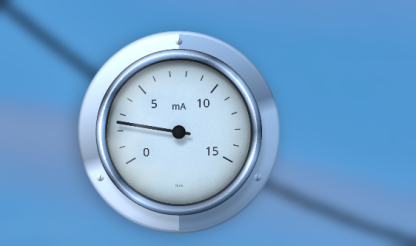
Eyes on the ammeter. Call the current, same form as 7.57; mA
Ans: 2.5; mA
